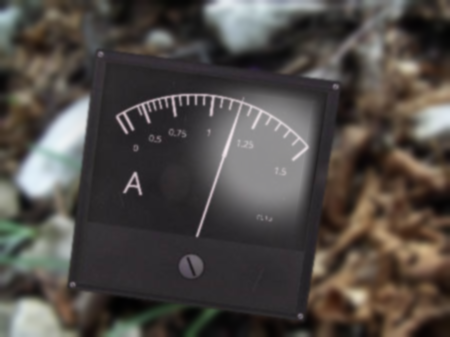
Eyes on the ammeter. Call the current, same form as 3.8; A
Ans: 1.15; A
